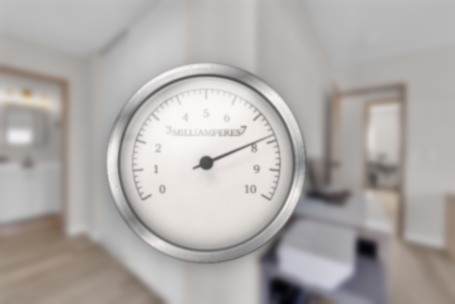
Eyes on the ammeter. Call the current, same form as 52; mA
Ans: 7.8; mA
